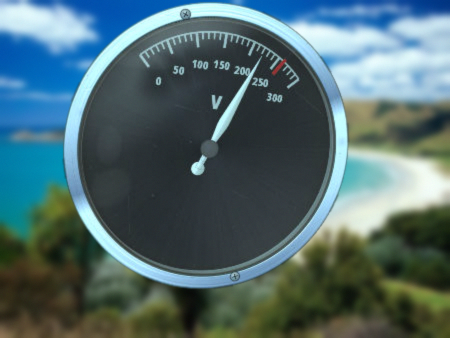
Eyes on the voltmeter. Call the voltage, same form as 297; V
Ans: 220; V
